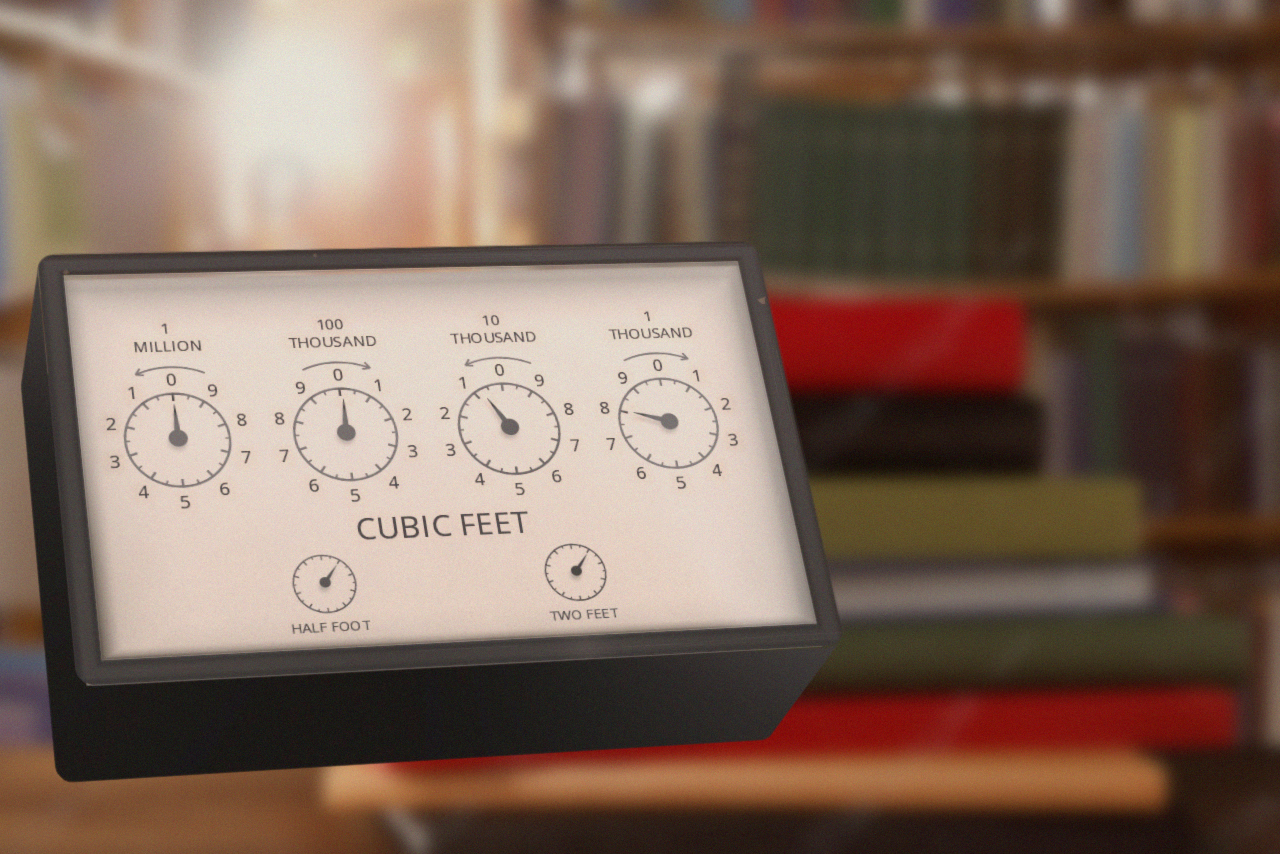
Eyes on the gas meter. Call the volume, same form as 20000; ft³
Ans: 800; ft³
